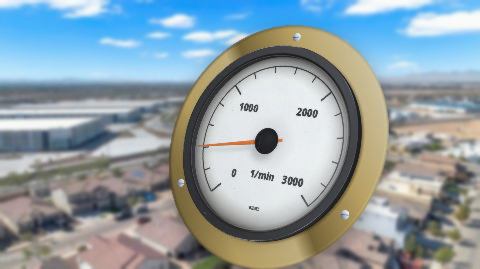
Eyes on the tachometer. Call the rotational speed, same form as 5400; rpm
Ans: 400; rpm
